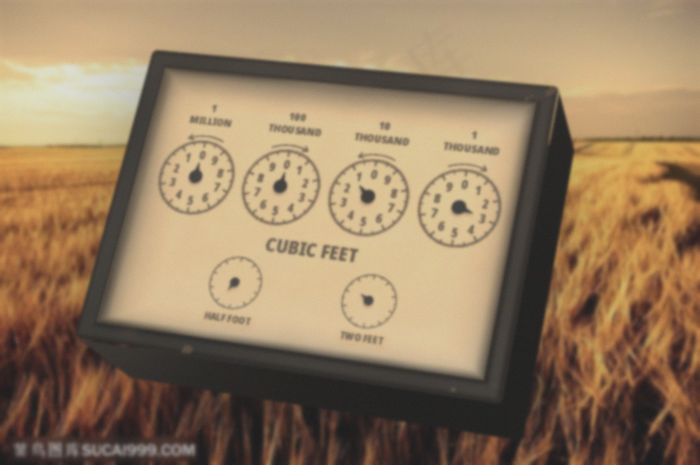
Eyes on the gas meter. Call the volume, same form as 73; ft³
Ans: 1300; ft³
